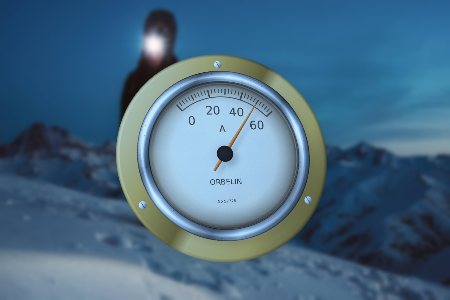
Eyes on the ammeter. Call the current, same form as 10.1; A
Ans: 50; A
